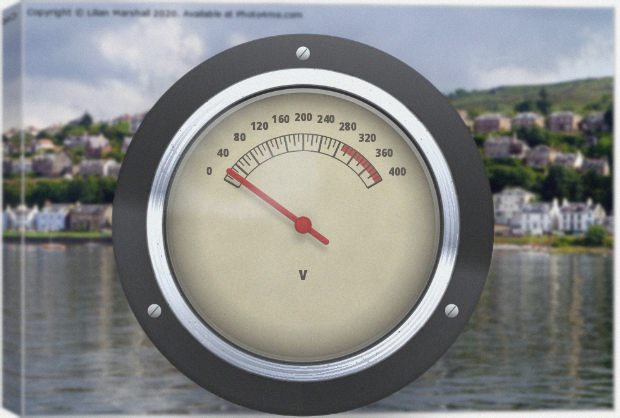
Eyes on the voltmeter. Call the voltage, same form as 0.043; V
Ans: 20; V
